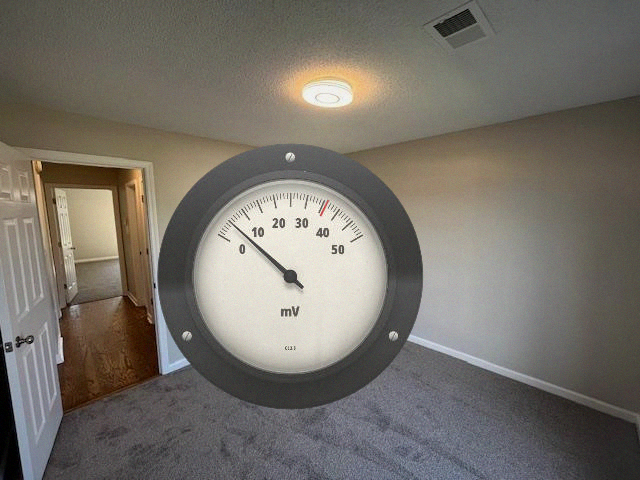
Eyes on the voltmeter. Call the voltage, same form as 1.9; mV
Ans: 5; mV
